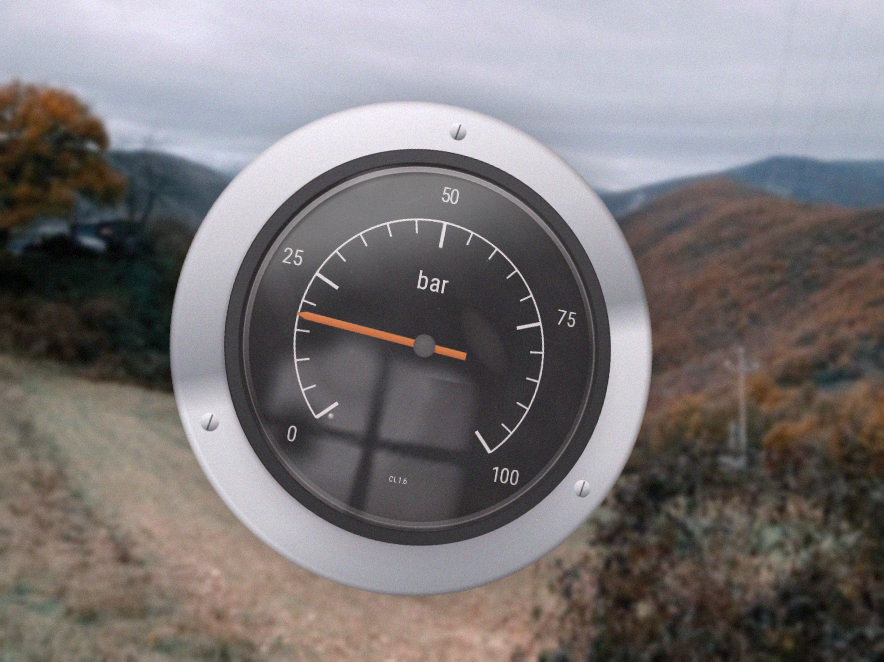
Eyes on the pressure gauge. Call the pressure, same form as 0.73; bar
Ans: 17.5; bar
